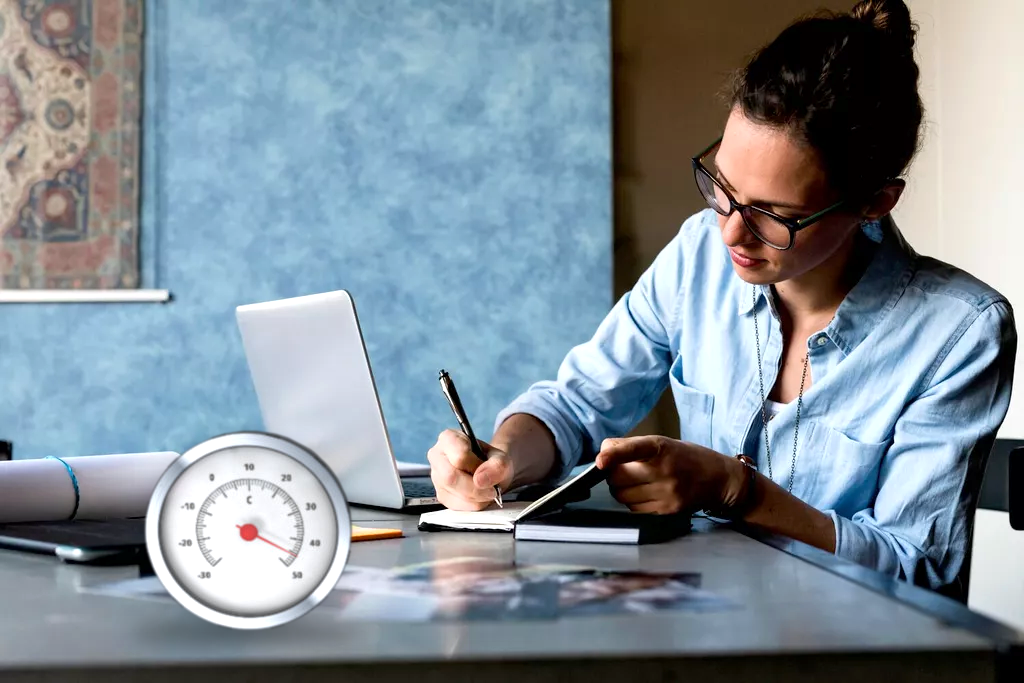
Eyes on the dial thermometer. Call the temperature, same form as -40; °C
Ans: 45; °C
